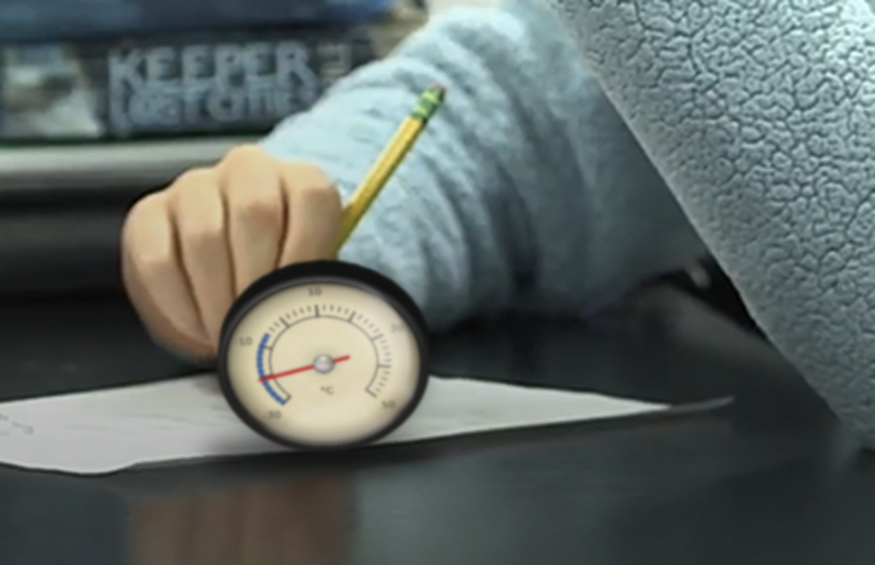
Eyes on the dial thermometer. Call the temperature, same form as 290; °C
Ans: -20; °C
